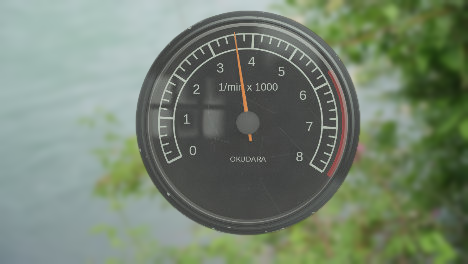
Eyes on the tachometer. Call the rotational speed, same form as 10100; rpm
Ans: 3600; rpm
